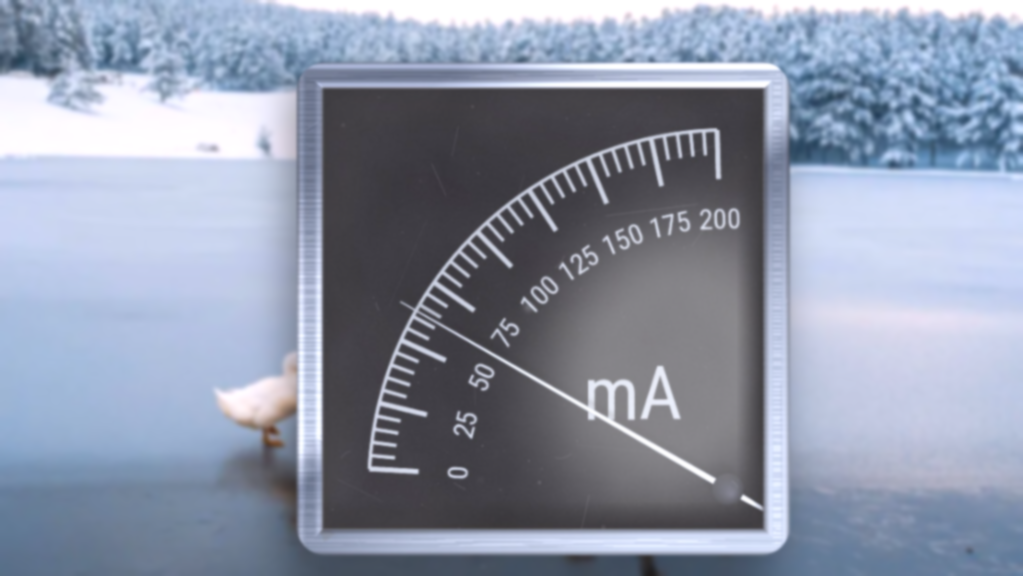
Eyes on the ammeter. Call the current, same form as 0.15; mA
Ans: 62.5; mA
